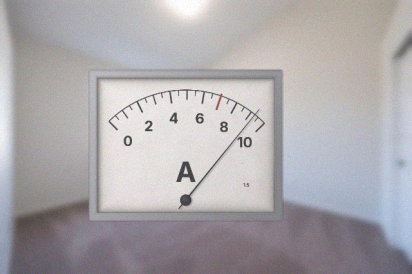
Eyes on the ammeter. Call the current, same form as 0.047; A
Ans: 9.25; A
